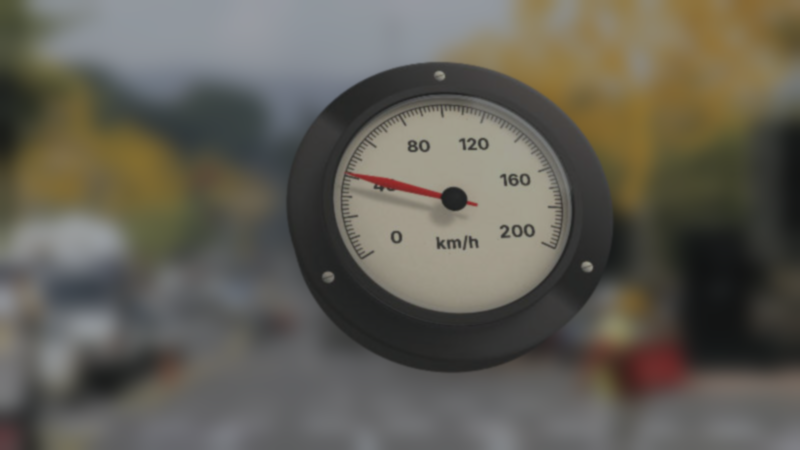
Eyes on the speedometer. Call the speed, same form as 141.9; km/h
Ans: 40; km/h
